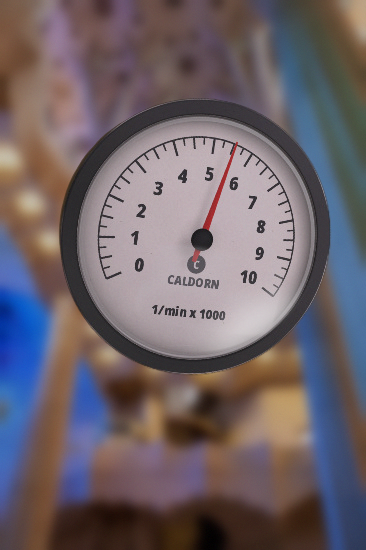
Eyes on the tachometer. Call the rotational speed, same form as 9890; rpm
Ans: 5500; rpm
